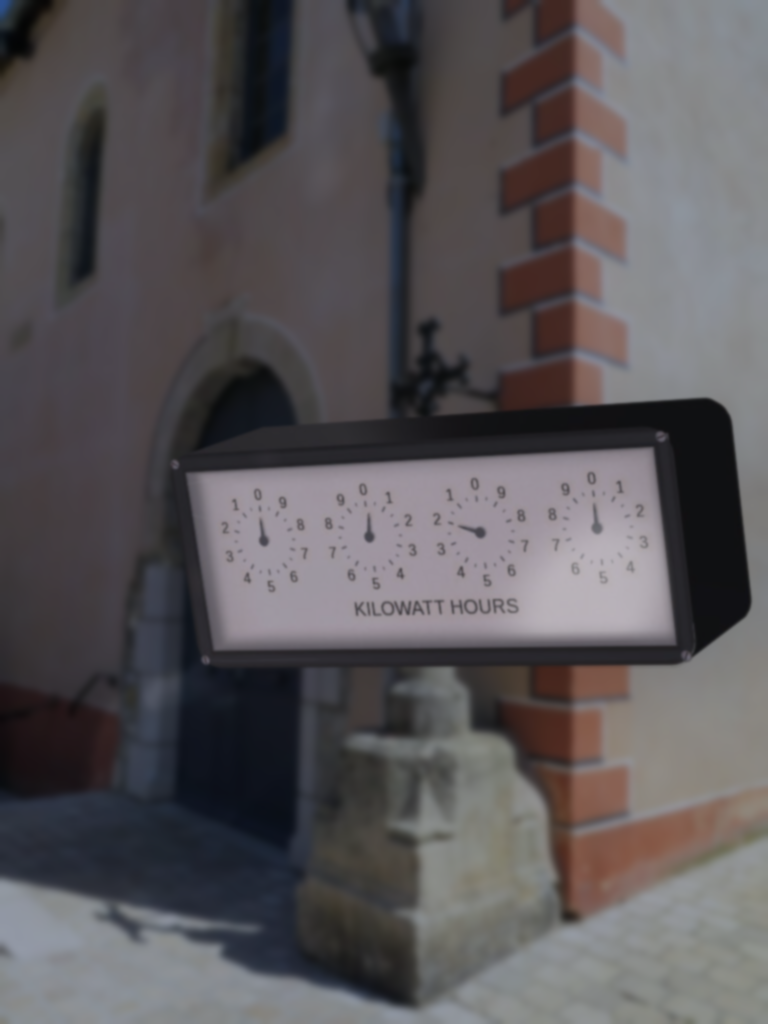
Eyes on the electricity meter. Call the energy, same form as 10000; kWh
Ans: 20; kWh
